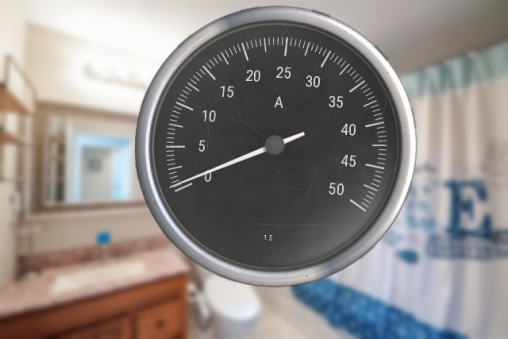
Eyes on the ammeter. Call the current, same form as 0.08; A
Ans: 0.5; A
